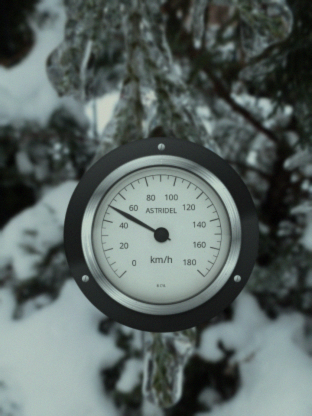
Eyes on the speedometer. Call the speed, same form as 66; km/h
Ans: 50; km/h
